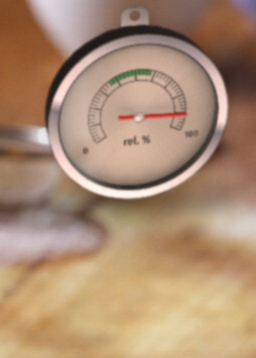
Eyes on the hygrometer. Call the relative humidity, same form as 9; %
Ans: 90; %
